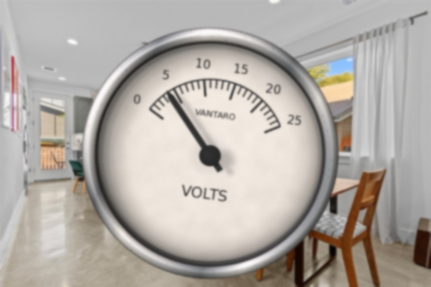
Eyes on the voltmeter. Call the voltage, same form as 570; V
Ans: 4; V
